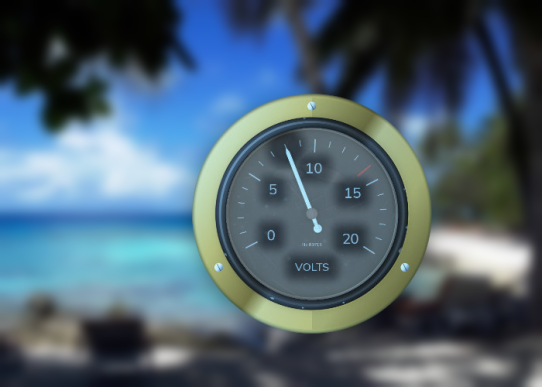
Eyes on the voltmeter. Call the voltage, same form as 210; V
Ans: 8; V
